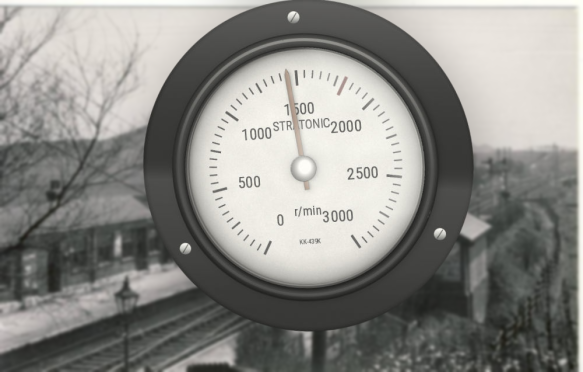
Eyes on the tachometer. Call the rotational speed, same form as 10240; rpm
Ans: 1450; rpm
